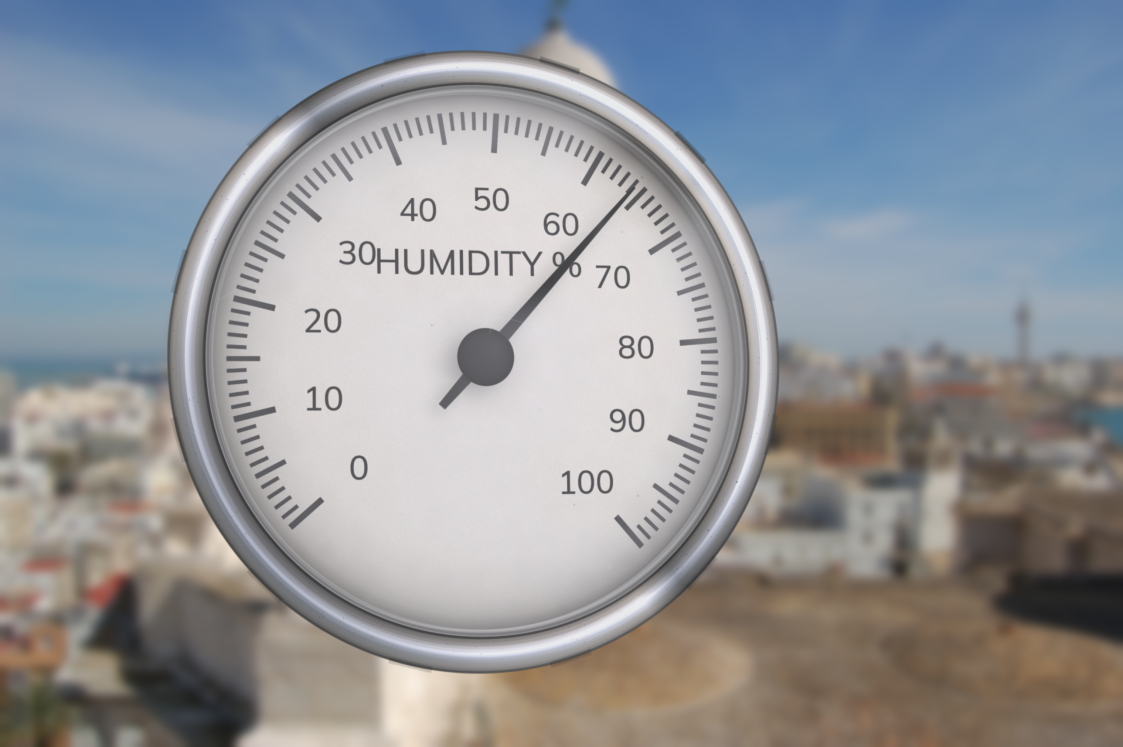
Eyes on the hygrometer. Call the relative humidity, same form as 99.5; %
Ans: 64; %
